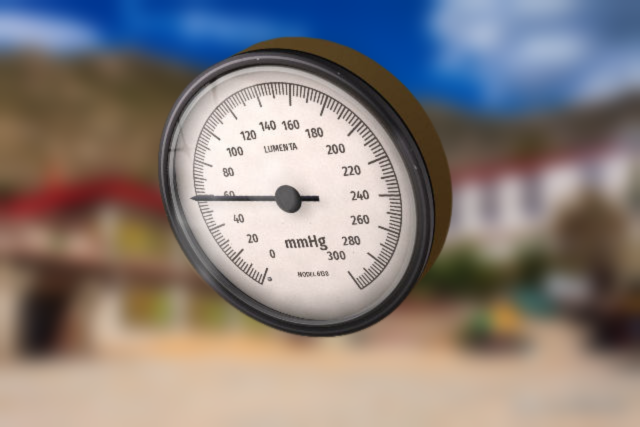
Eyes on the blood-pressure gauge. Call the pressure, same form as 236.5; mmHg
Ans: 60; mmHg
